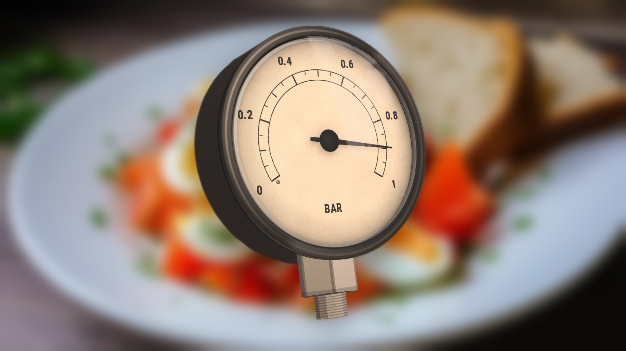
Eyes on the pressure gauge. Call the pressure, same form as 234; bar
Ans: 0.9; bar
